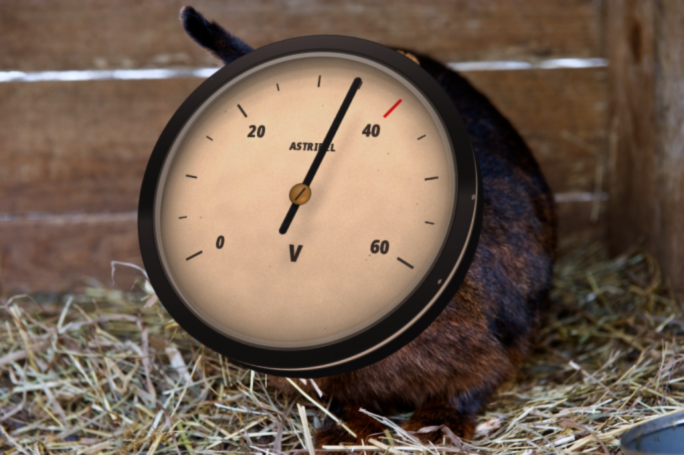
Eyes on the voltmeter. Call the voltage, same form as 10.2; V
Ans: 35; V
